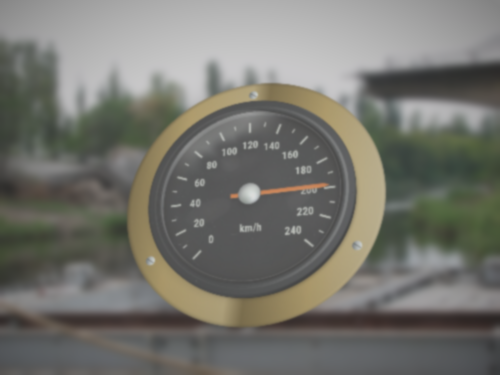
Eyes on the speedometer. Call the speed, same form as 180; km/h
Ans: 200; km/h
